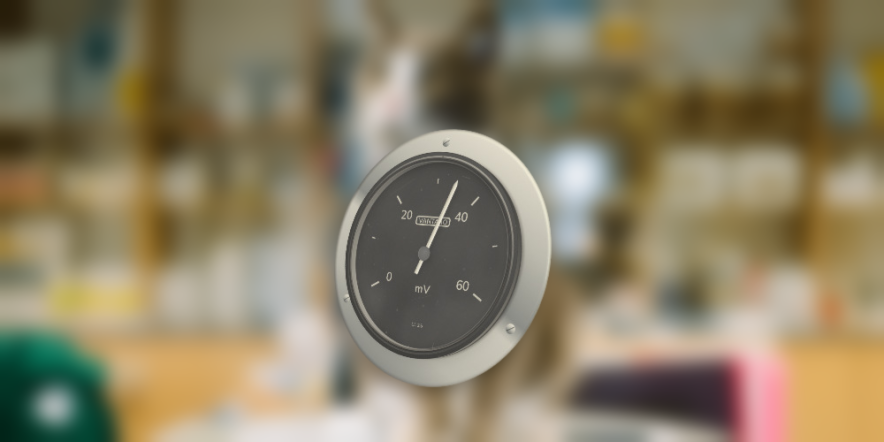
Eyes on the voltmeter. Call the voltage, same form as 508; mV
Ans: 35; mV
